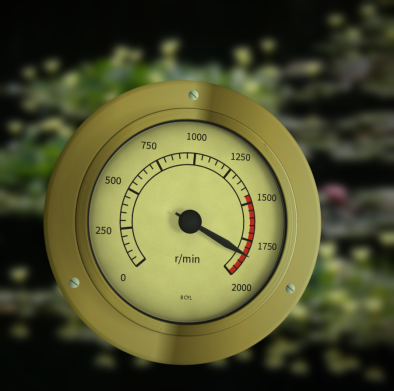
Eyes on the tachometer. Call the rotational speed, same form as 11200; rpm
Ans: 1850; rpm
